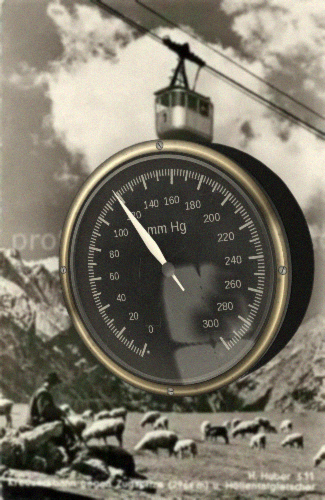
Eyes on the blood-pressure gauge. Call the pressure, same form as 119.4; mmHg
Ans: 120; mmHg
